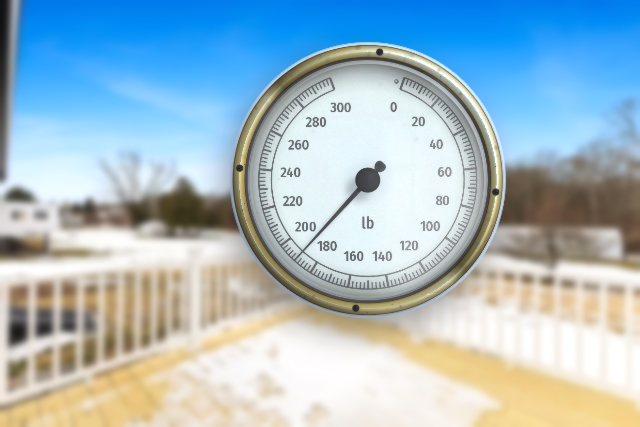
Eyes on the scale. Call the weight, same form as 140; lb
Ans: 190; lb
